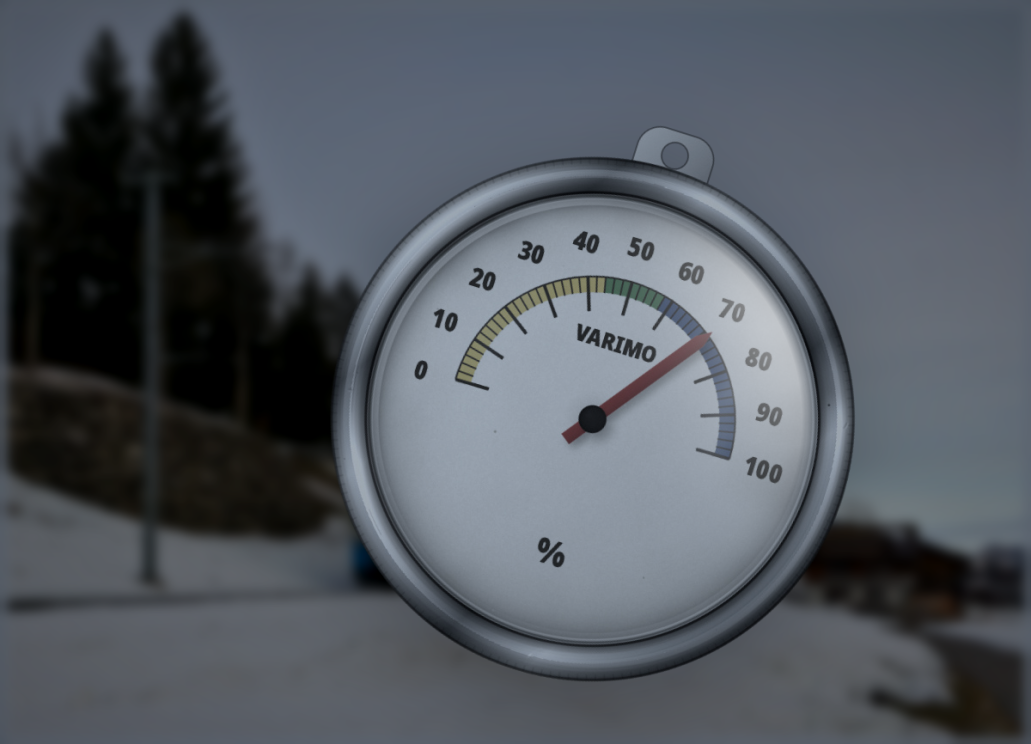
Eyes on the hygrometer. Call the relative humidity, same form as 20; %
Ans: 71; %
